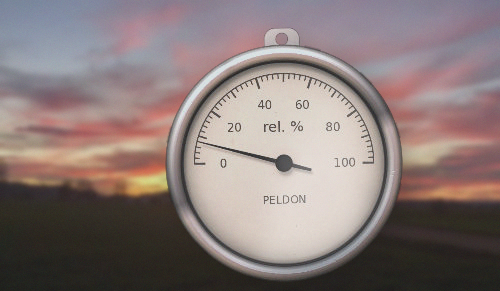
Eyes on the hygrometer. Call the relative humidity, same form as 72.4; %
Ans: 8; %
